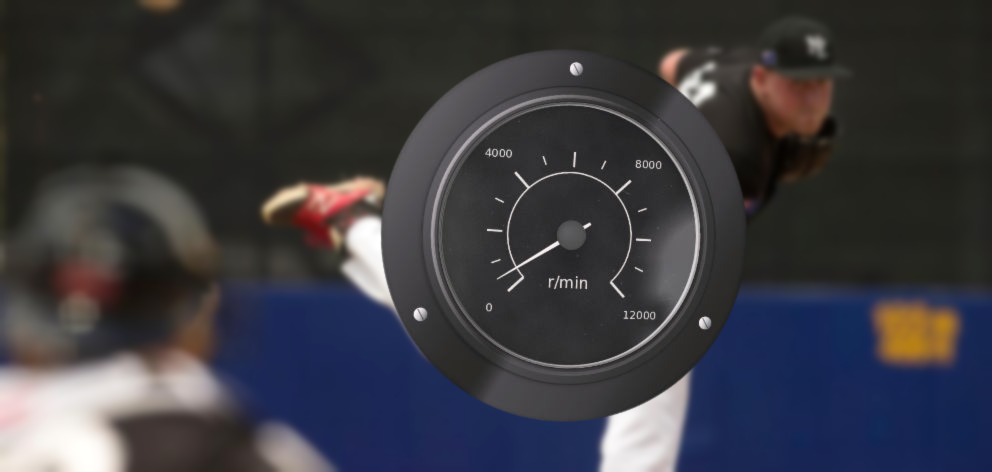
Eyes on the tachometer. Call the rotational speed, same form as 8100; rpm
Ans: 500; rpm
